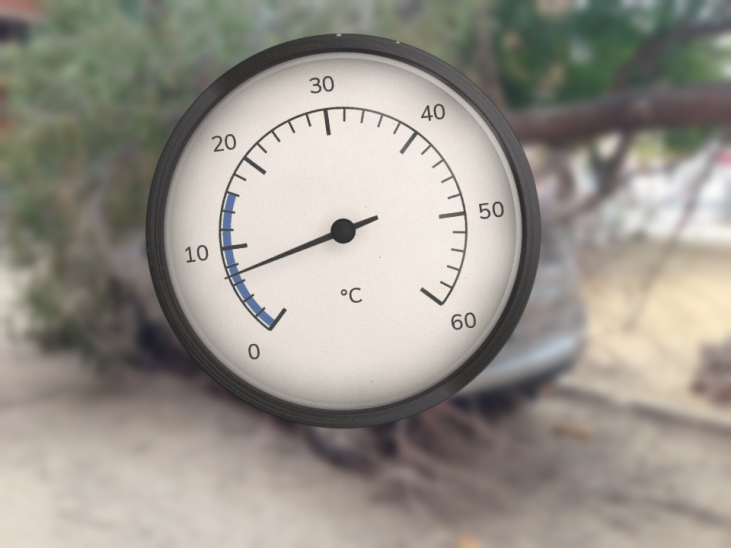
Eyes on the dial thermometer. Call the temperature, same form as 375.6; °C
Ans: 7; °C
